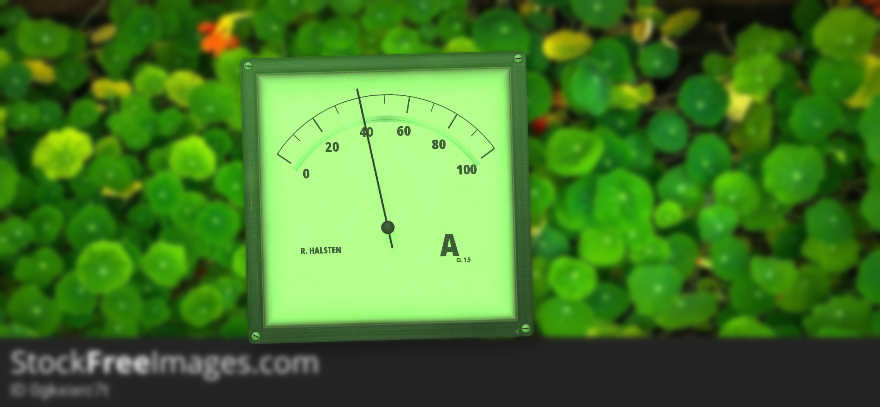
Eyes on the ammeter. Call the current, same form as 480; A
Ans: 40; A
